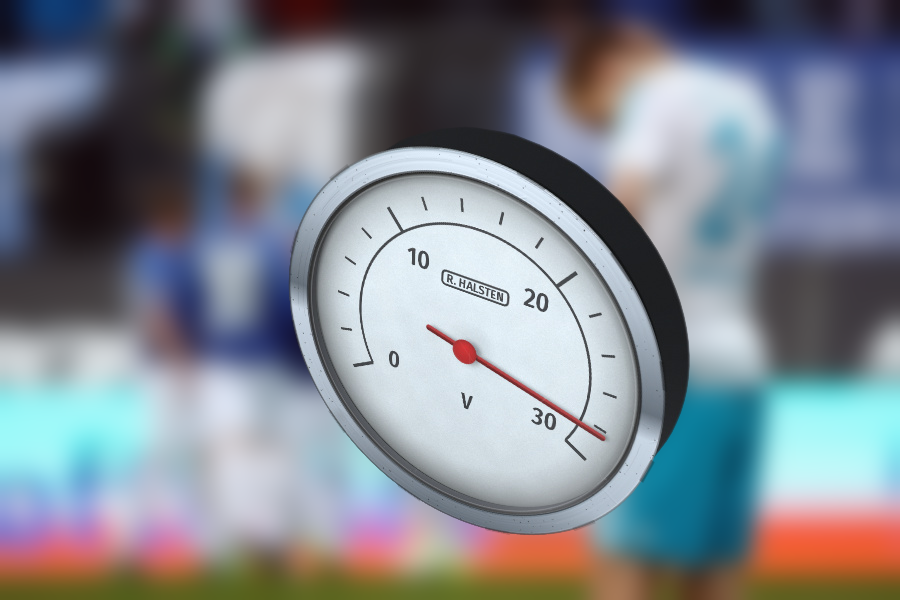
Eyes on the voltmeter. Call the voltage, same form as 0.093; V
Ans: 28; V
